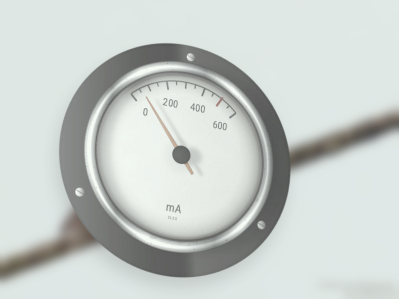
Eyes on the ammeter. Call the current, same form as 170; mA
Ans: 50; mA
